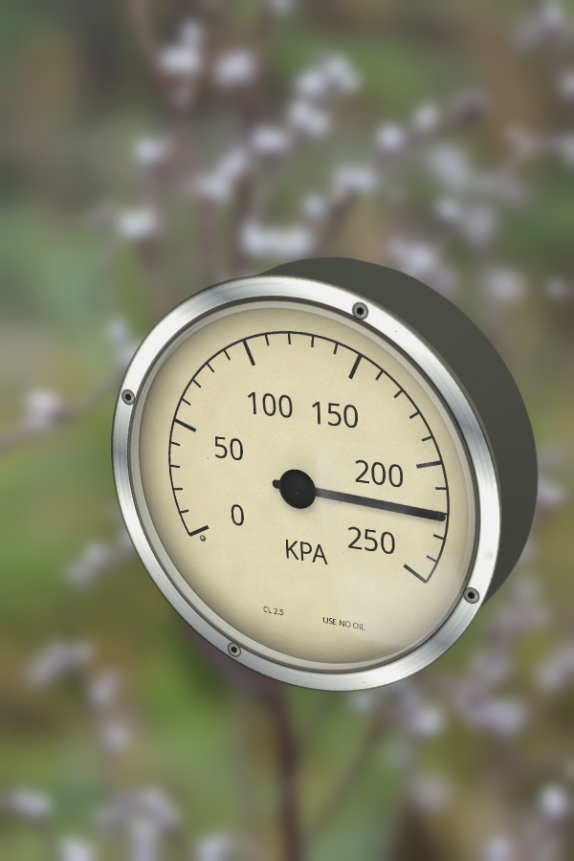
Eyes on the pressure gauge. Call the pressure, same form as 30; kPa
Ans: 220; kPa
